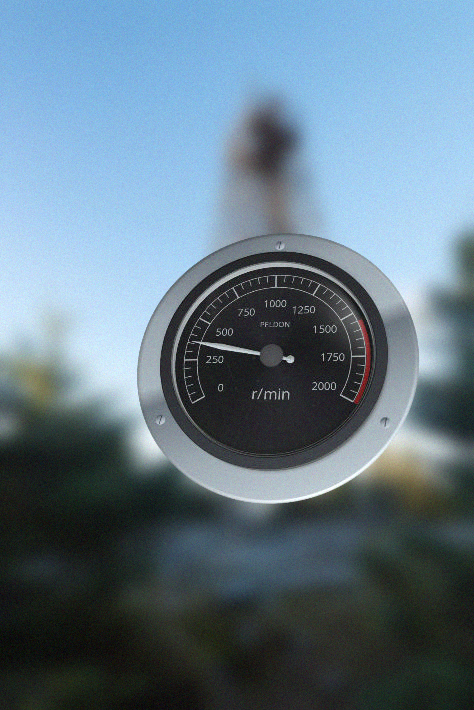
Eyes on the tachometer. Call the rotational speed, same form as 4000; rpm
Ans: 350; rpm
